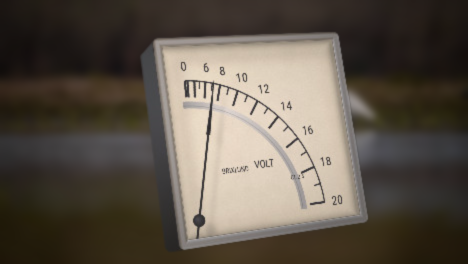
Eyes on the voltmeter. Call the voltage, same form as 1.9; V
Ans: 7; V
